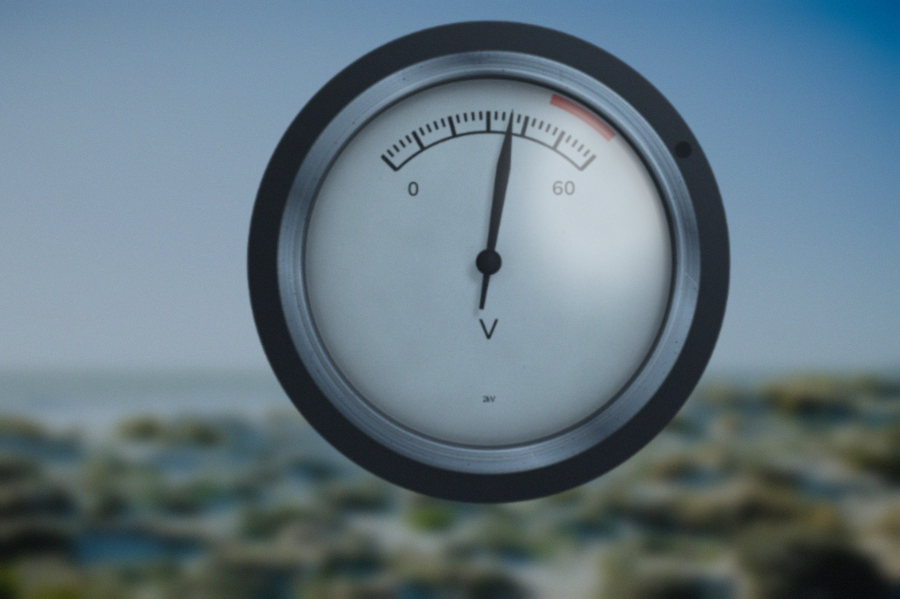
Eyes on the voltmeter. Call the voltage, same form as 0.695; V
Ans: 36; V
